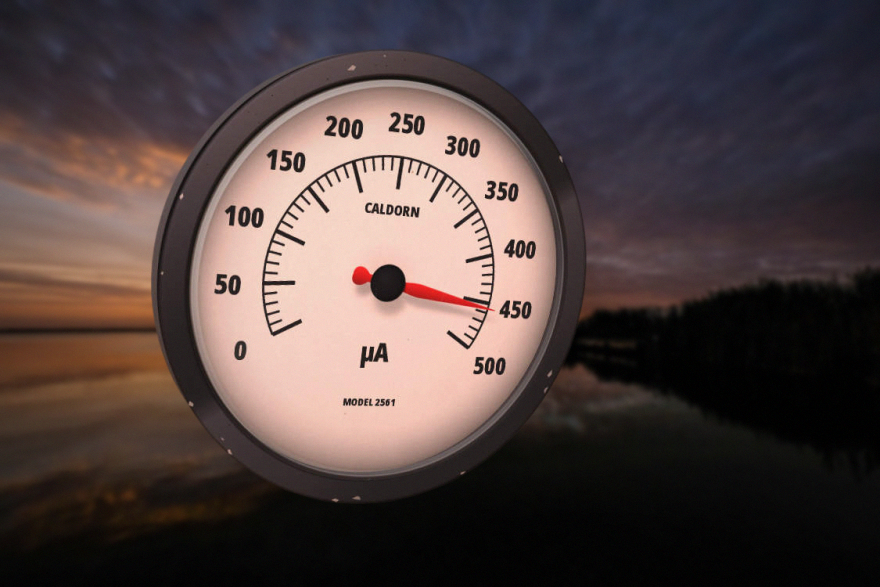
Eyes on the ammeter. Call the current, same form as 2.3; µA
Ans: 455; µA
